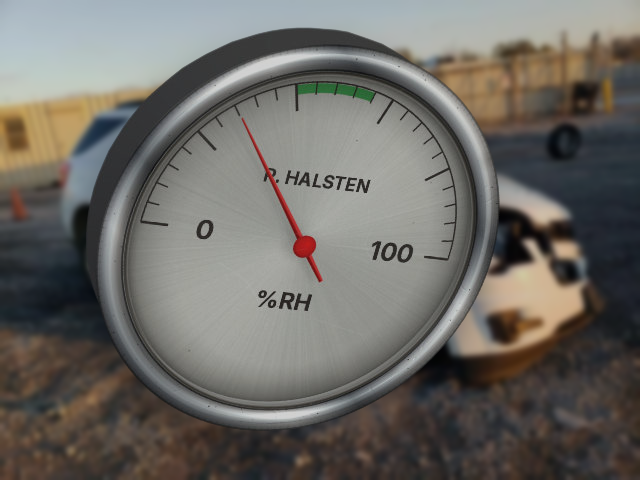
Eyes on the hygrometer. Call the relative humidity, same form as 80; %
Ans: 28; %
